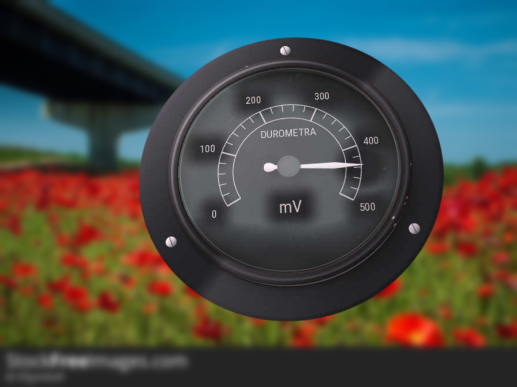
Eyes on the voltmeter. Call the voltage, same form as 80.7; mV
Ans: 440; mV
